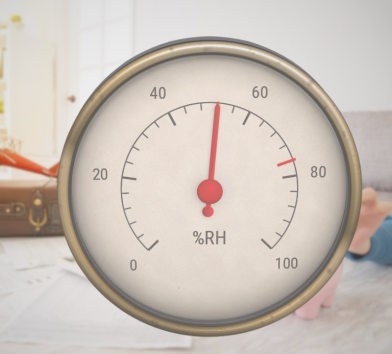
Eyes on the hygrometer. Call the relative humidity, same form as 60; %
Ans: 52; %
